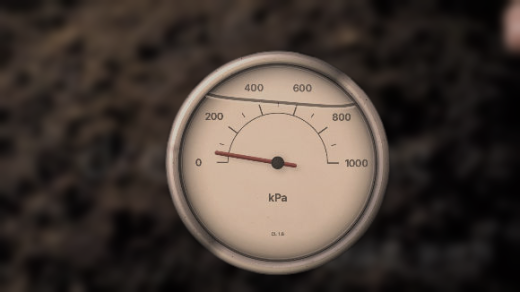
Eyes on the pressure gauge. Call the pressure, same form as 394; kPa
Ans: 50; kPa
